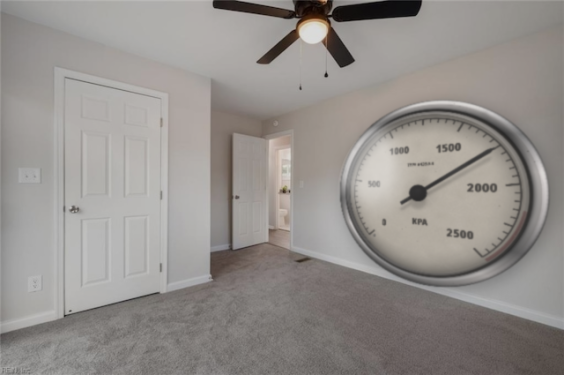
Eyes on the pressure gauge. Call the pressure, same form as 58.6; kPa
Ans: 1750; kPa
